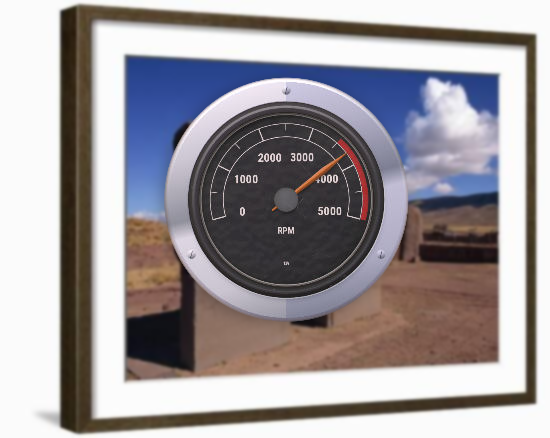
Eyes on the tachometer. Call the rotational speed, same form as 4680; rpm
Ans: 3750; rpm
